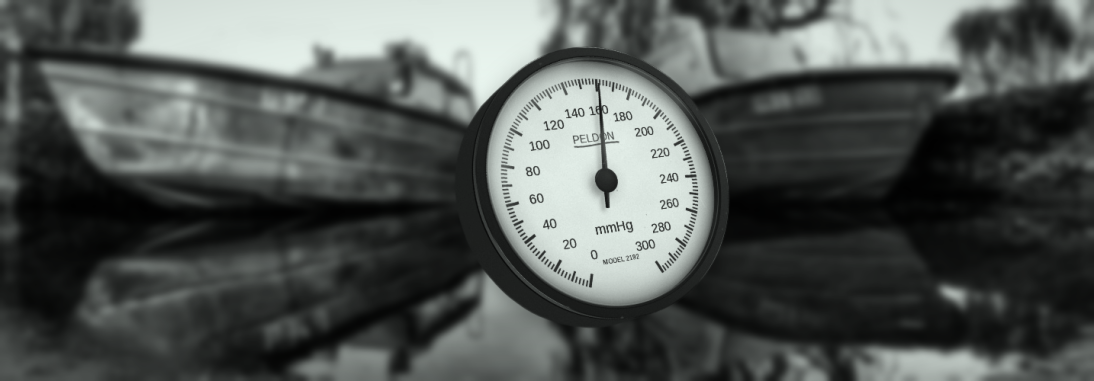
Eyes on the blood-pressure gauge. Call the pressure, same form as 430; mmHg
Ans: 160; mmHg
